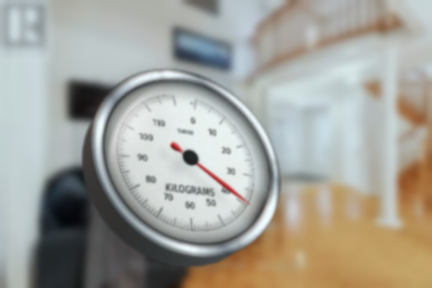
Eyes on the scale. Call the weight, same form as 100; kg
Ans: 40; kg
